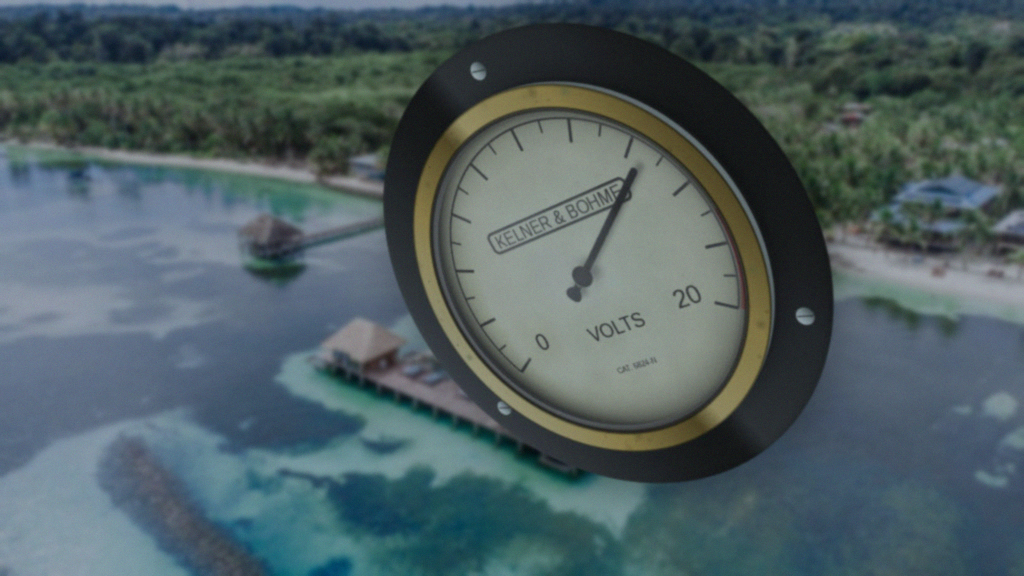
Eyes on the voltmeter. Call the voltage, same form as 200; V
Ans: 14.5; V
